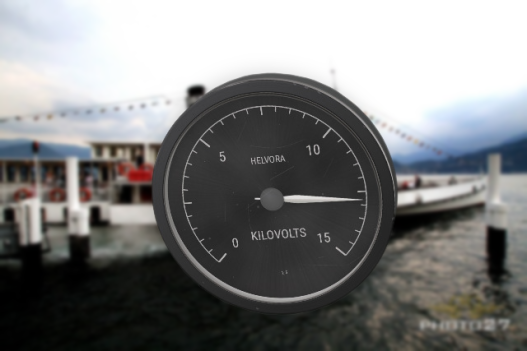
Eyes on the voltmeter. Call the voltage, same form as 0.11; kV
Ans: 12.75; kV
